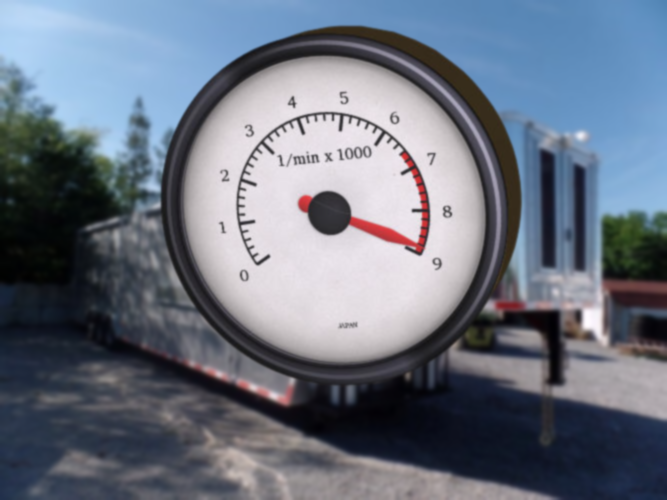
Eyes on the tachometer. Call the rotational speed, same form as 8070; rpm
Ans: 8800; rpm
